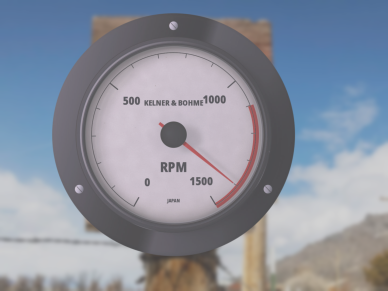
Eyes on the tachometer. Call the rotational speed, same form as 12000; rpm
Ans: 1400; rpm
